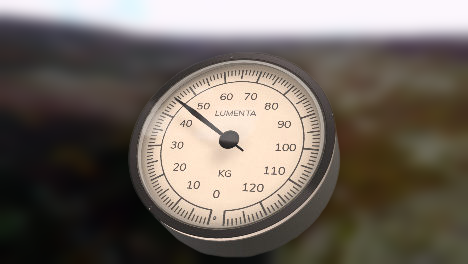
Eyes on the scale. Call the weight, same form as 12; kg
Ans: 45; kg
